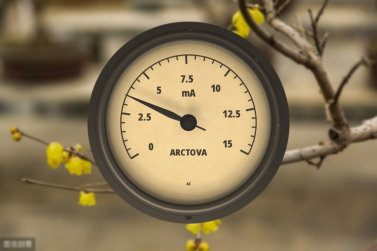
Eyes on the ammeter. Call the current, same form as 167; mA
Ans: 3.5; mA
